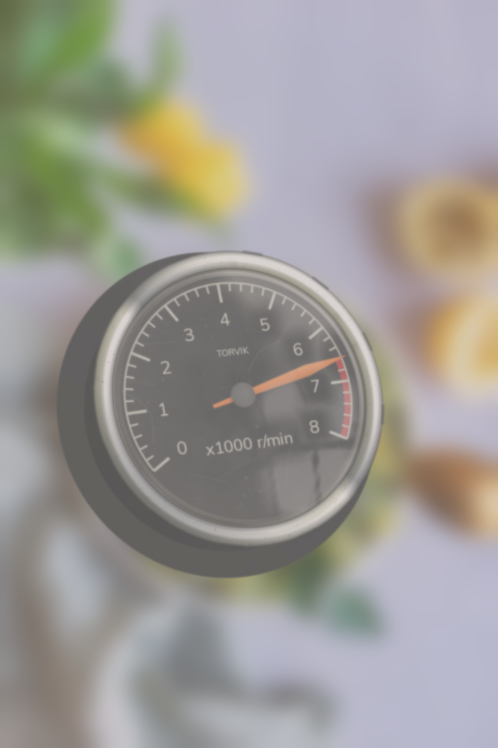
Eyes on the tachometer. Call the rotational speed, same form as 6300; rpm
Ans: 6600; rpm
